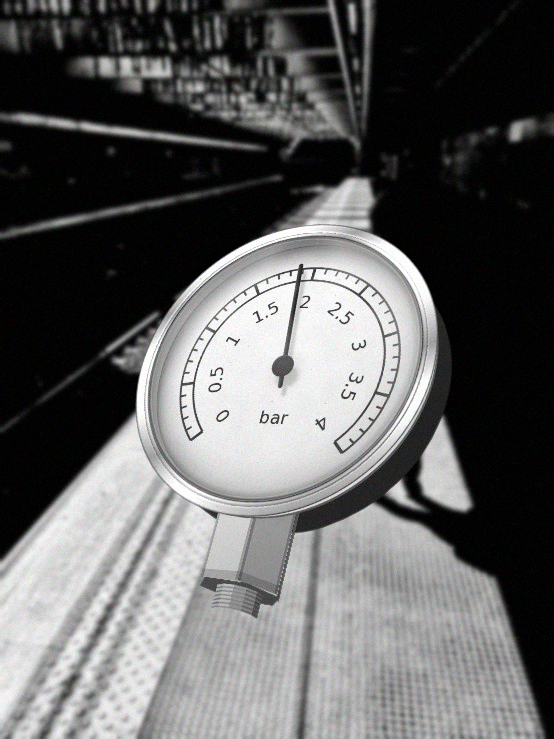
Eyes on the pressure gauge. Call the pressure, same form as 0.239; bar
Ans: 1.9; bar
